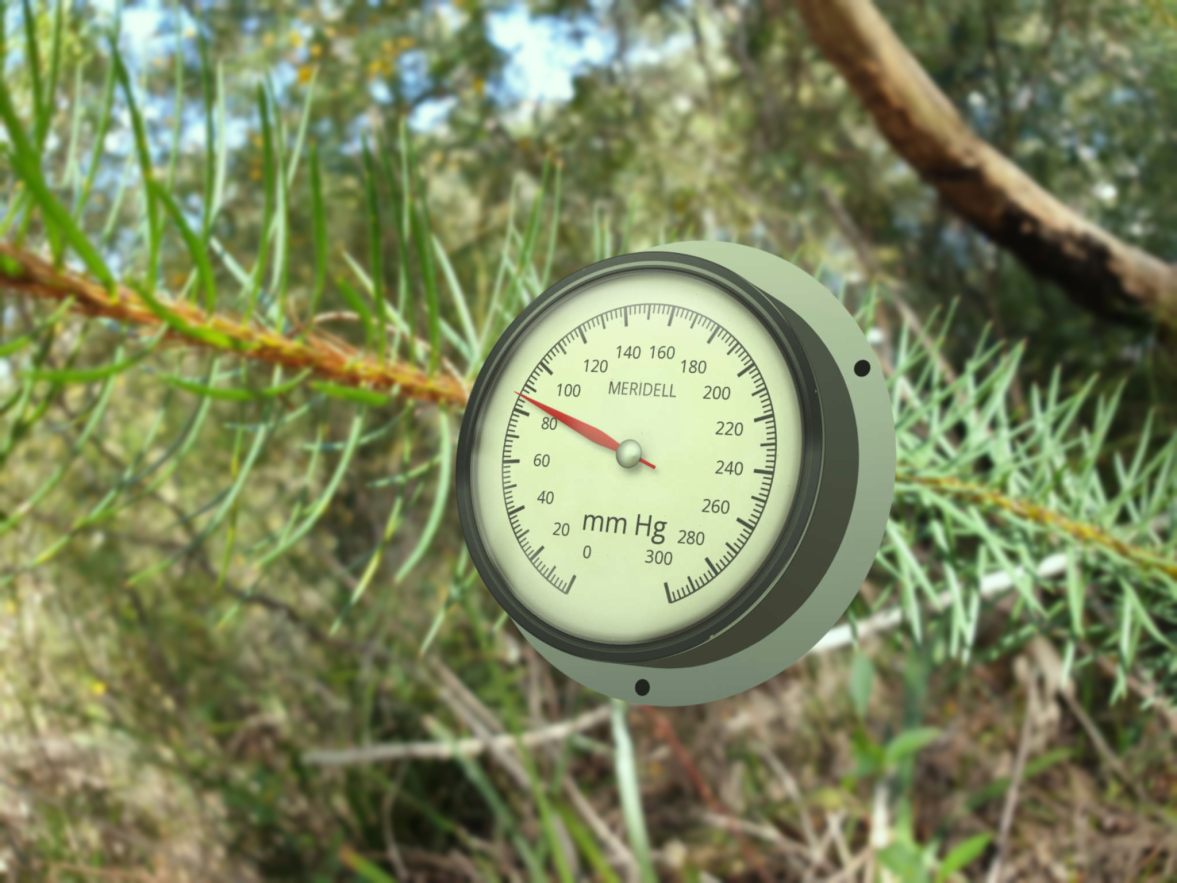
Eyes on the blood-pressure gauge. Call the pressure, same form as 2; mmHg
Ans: 86; mmHg
